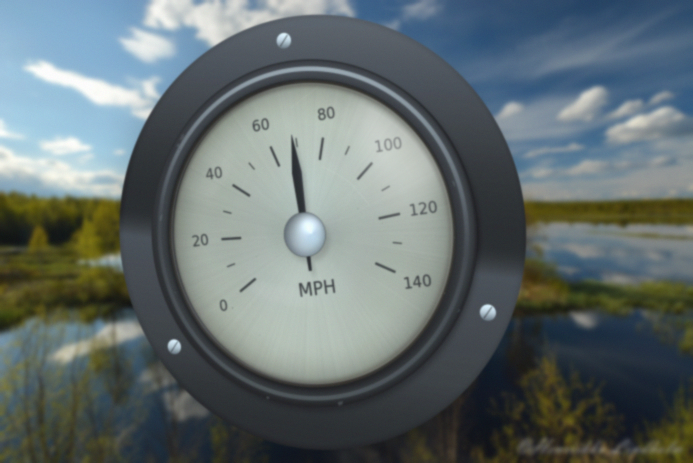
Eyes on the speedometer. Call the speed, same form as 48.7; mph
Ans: 70; mph
